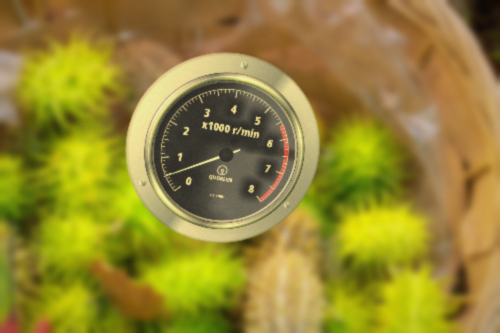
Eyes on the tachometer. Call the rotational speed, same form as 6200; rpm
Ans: 500; rpm
